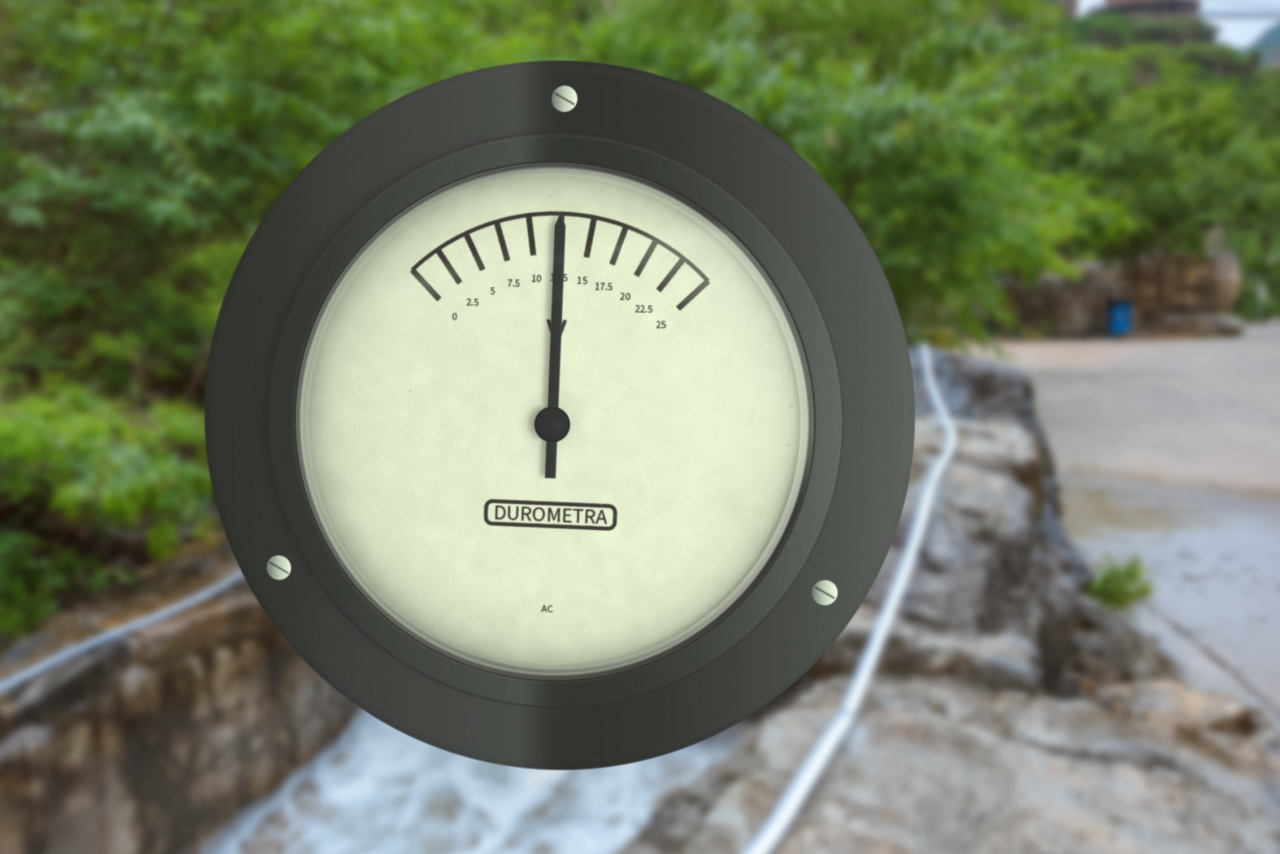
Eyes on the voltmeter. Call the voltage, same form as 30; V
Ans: 12.5; V
